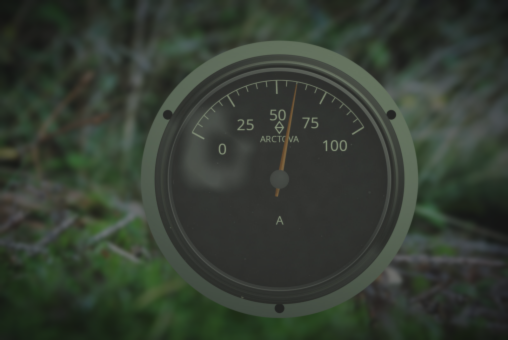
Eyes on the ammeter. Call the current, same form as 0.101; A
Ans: 60; A
